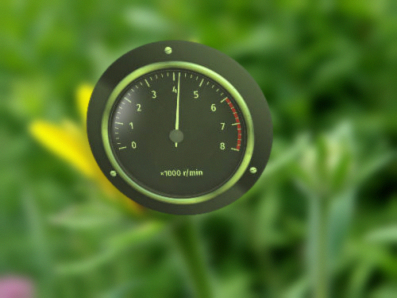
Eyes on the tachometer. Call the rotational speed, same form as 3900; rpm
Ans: 4200; rpm
